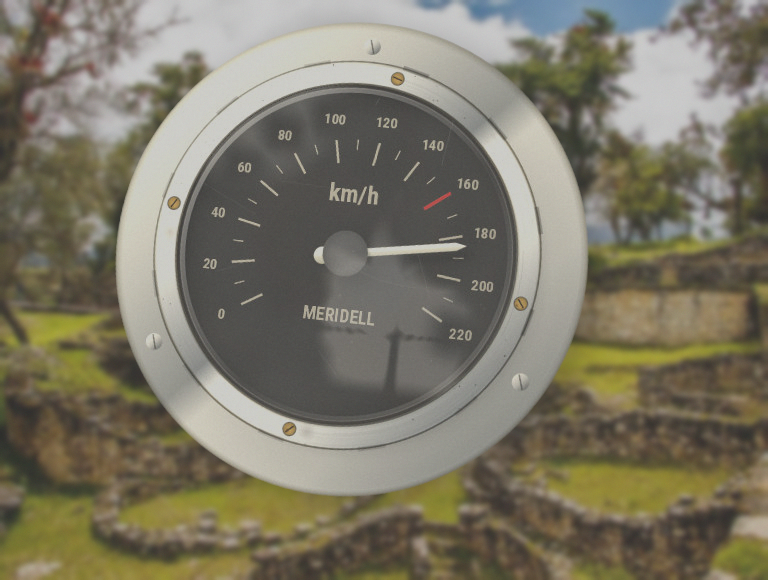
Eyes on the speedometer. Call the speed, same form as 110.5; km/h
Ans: 185; km/h
